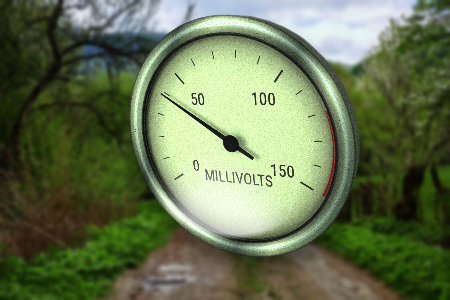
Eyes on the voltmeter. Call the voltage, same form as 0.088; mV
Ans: 40; mV
